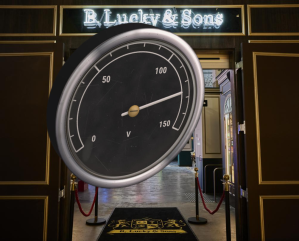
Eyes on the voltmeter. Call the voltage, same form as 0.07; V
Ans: 125; V
